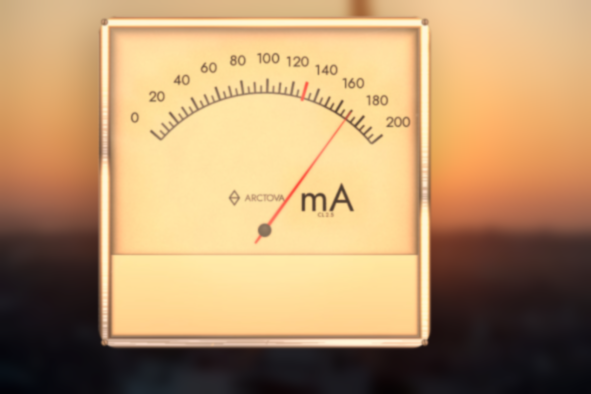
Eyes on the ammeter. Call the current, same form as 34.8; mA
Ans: 170; mA
